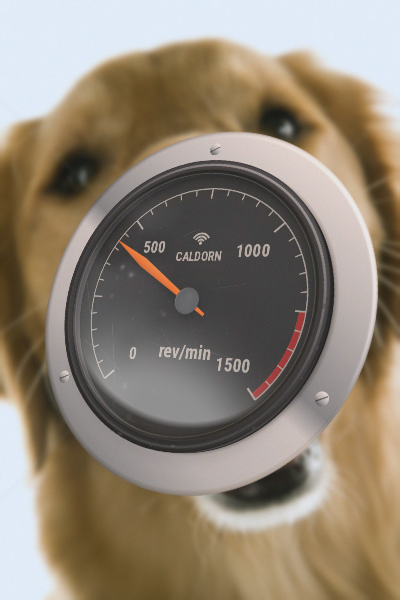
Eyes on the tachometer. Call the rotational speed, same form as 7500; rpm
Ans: 425; rpm
